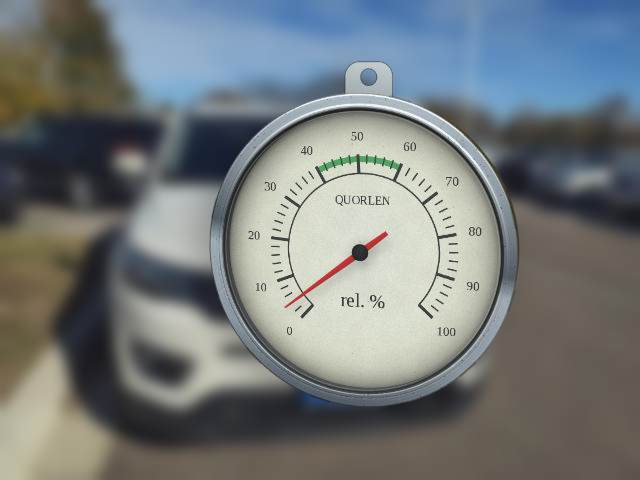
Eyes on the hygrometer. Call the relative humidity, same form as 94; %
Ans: 4; %
